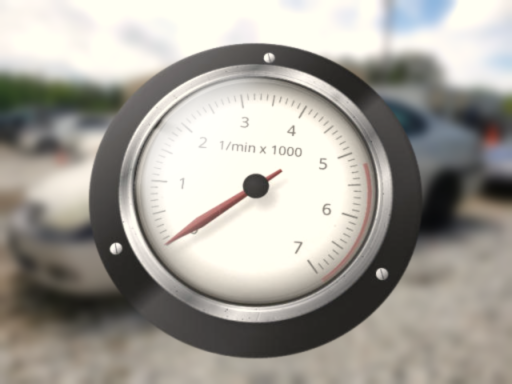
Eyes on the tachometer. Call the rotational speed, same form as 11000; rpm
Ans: 0; rpm
